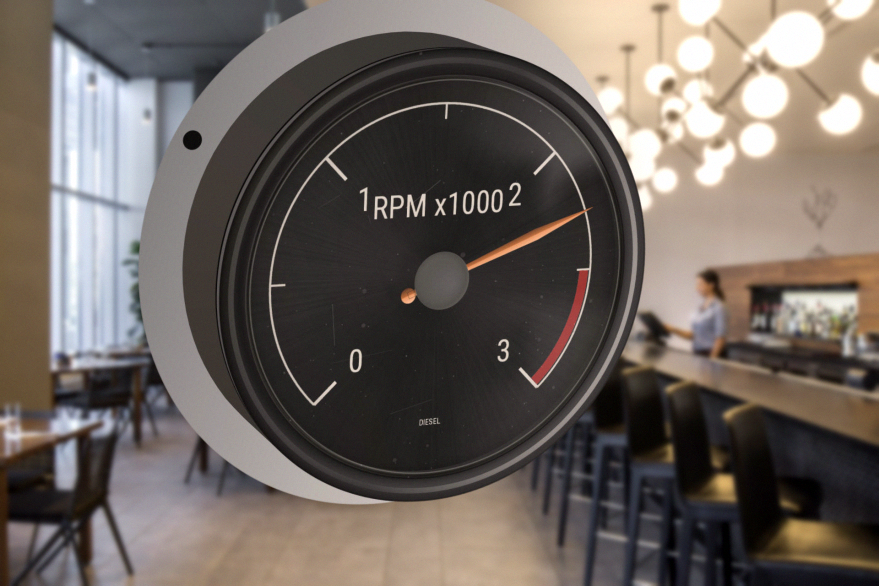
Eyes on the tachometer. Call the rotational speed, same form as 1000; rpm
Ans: 2250; rpm
